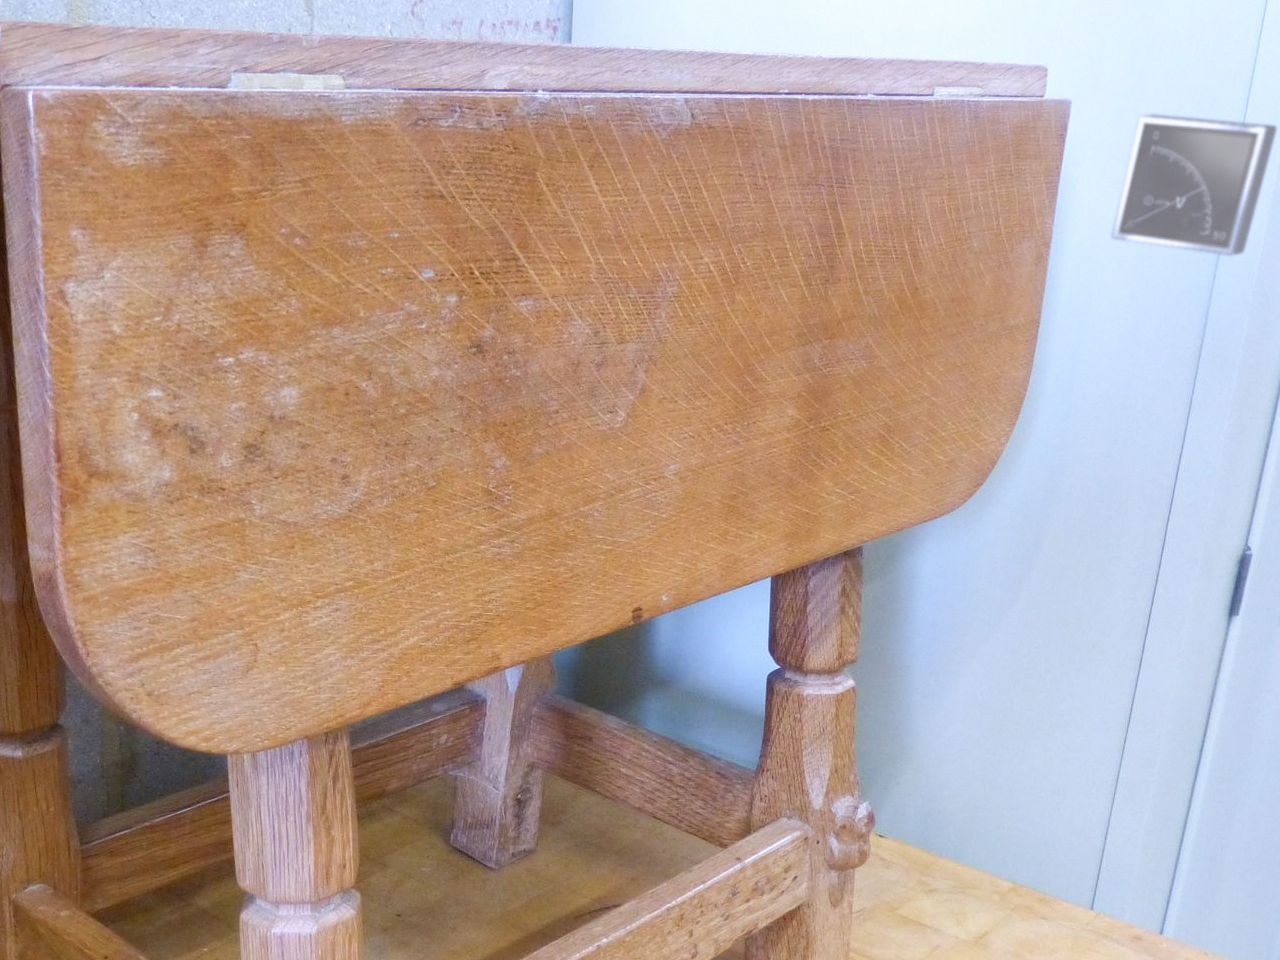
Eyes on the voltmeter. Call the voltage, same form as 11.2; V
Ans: 30; V
